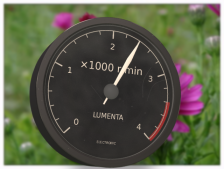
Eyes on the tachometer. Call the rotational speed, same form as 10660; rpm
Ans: 2400; rpm
